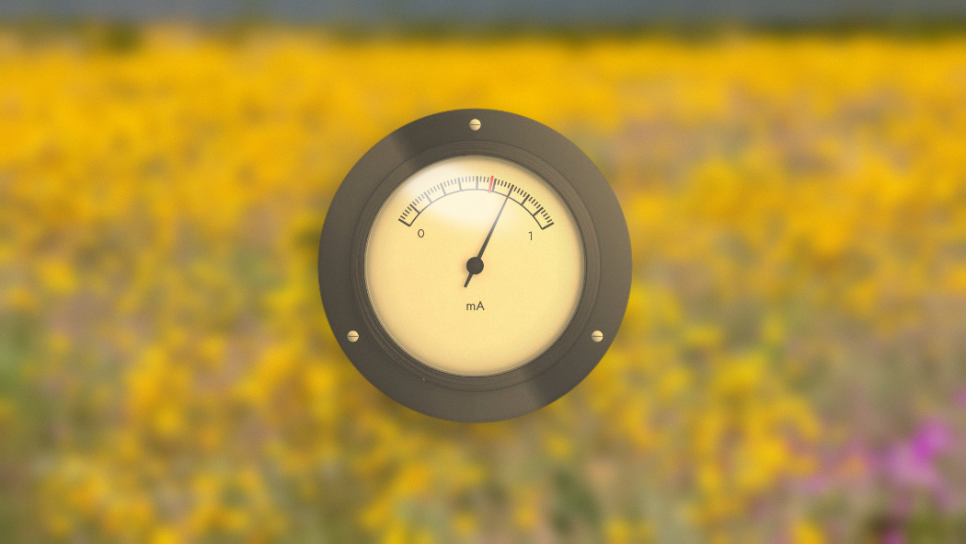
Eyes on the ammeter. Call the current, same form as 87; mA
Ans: 0.7; mA
